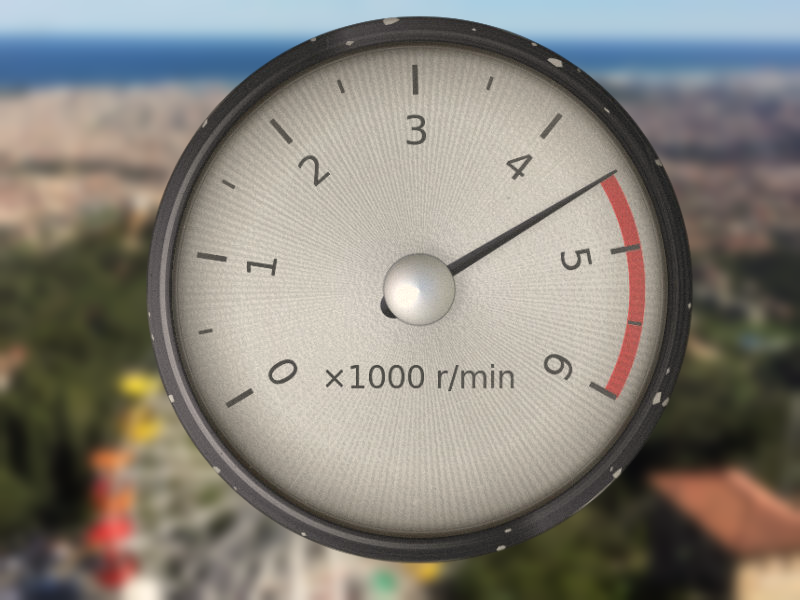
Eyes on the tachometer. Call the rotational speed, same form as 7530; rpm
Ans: 4500; rpm
